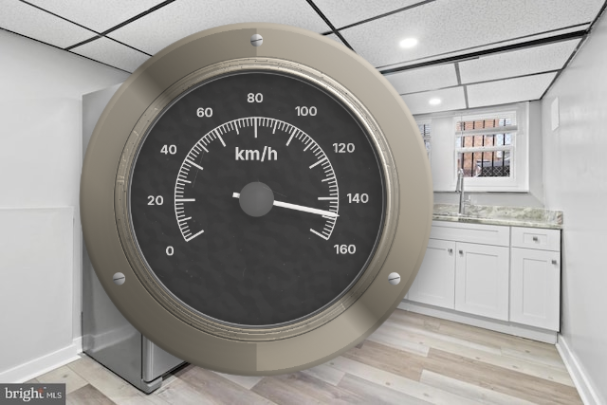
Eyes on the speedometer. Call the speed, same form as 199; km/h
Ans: 148; km/h
